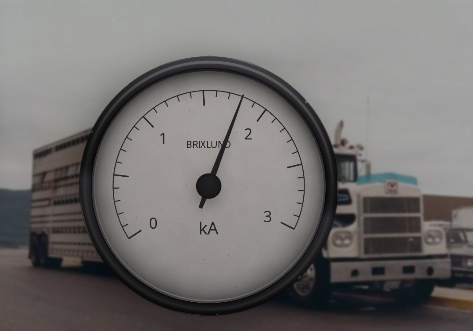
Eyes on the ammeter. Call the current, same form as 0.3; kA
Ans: 1.8; kA
